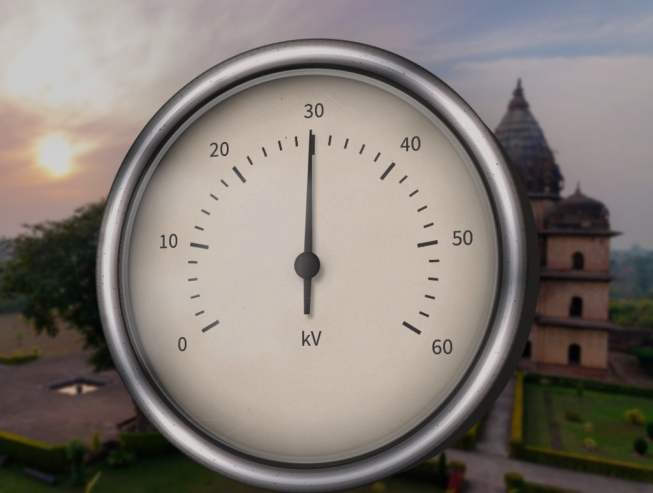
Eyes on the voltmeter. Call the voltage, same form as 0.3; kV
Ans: 30; kV
